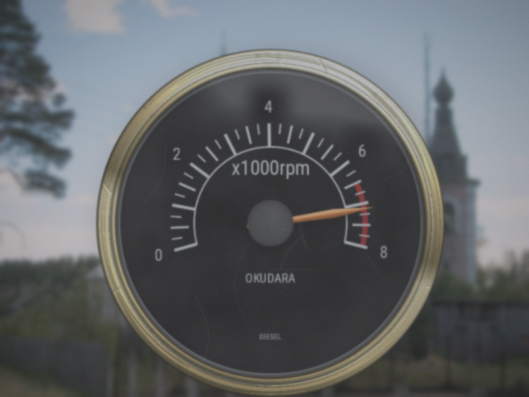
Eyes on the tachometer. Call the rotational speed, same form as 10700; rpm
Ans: 7125; rpm
